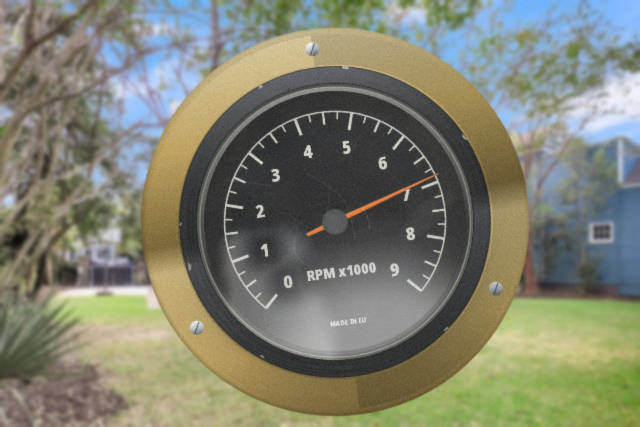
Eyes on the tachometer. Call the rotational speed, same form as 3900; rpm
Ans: 6875; rpm
